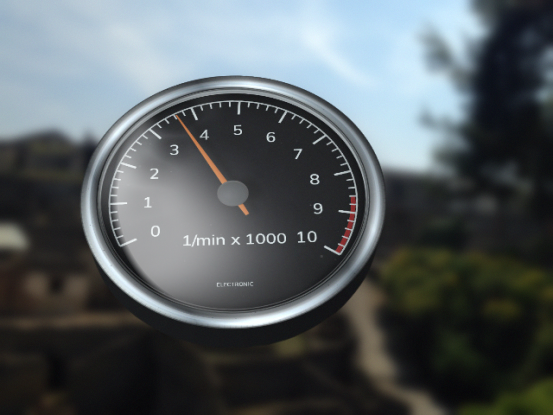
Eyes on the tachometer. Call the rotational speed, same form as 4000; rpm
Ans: 3600; rpm
